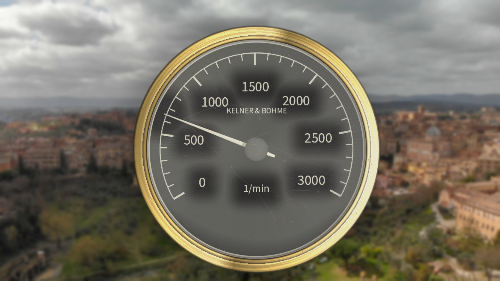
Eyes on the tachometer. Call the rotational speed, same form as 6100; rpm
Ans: 650; rpm
